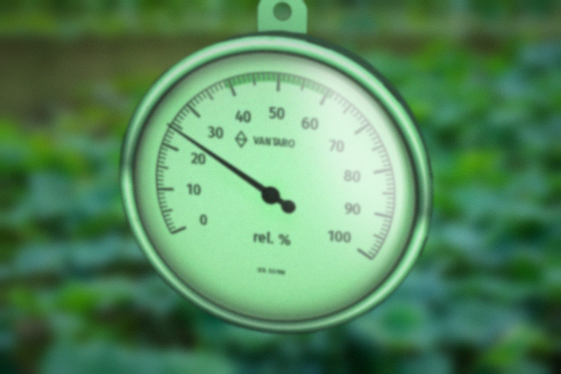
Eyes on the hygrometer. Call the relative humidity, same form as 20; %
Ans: 25; %
